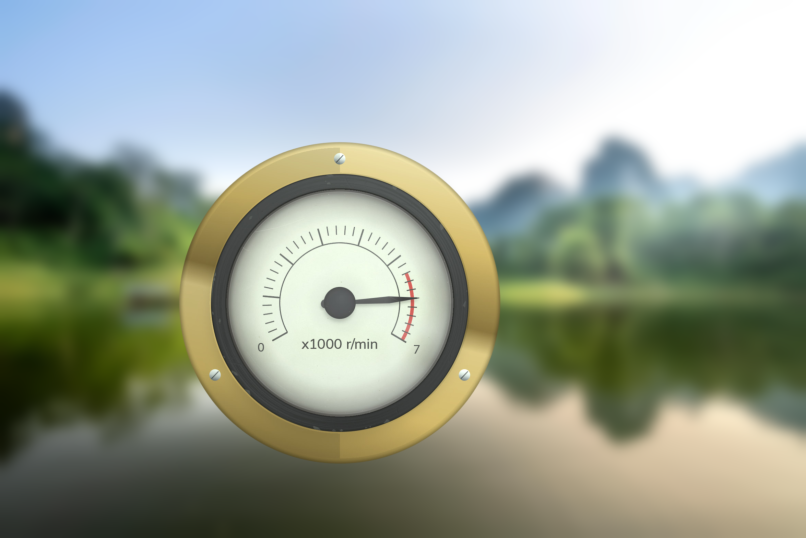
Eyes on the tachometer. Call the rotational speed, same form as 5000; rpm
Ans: 6000; rpm
